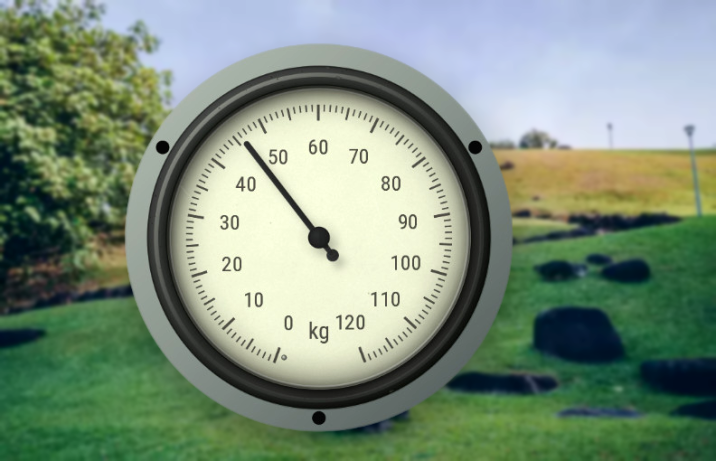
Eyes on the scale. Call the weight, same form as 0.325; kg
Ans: 46; kg
